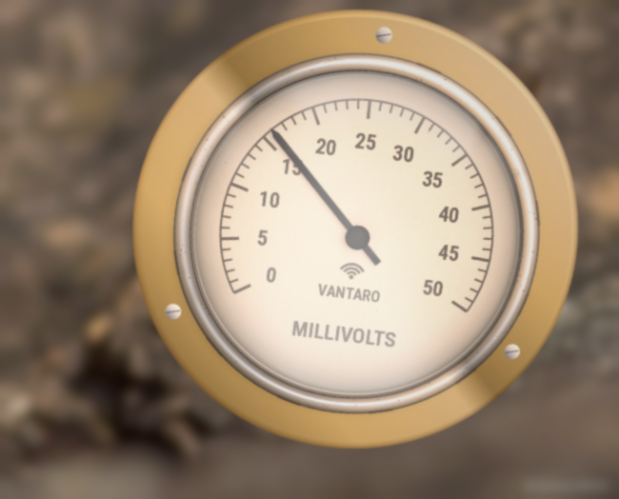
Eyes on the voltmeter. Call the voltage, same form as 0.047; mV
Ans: 16; mV
